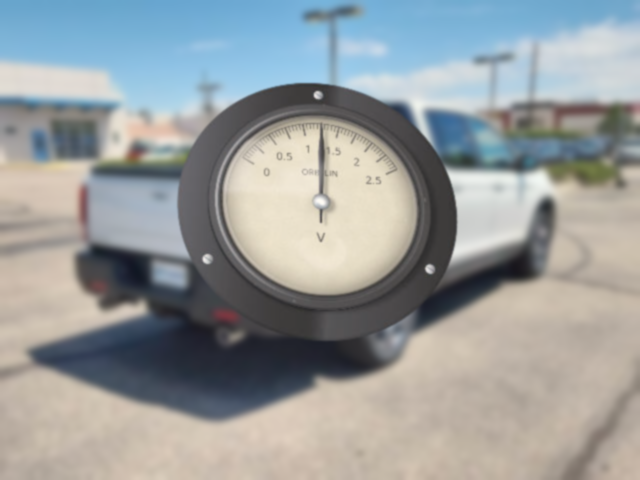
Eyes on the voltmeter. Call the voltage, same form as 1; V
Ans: 1.25; V
